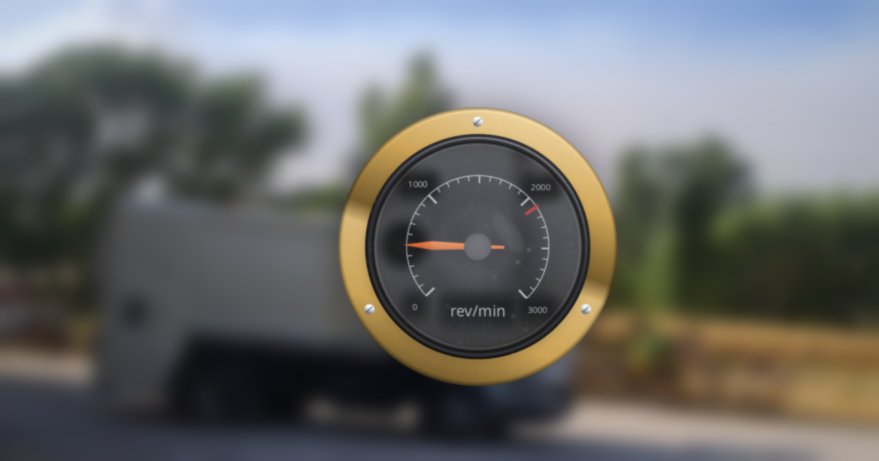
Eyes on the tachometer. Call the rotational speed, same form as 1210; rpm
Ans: 500; rpm
